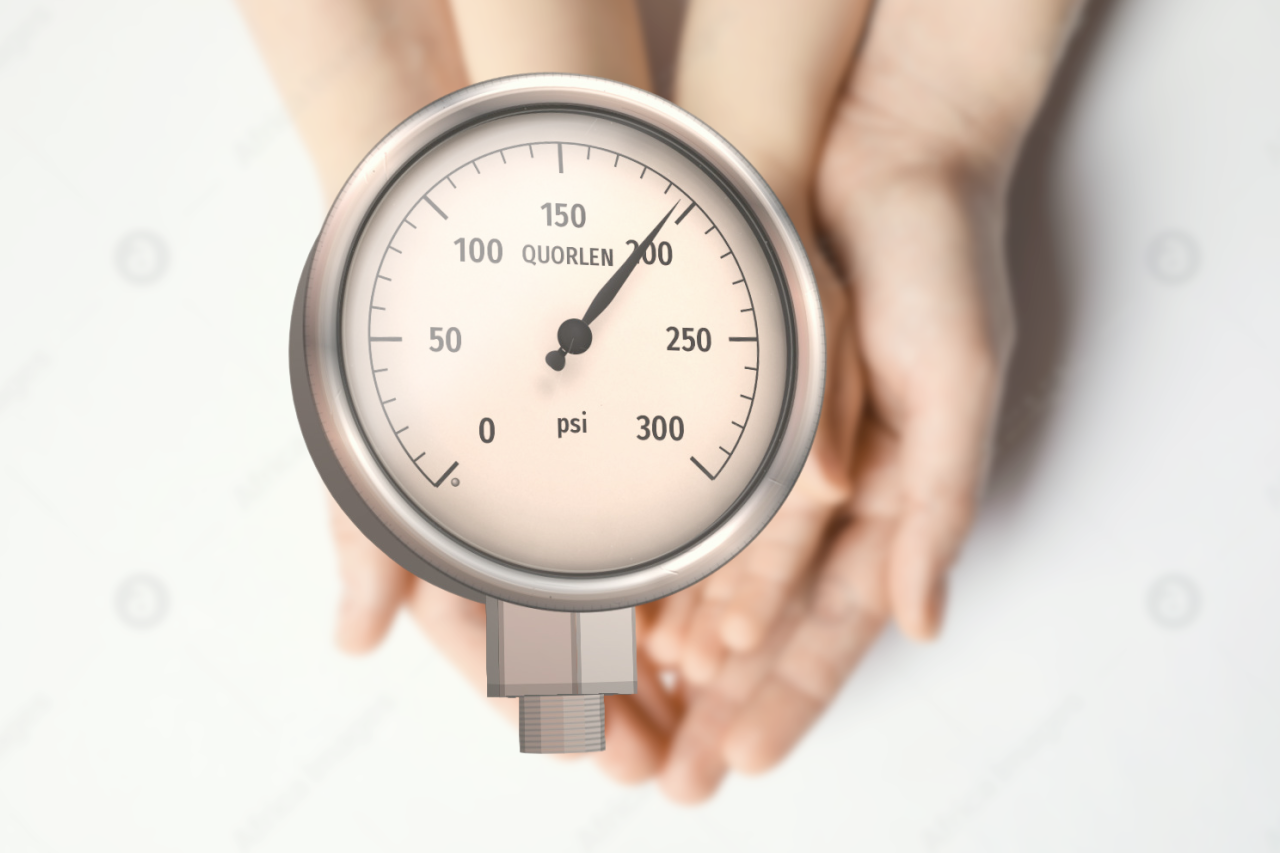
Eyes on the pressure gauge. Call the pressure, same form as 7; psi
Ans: 195; psi
